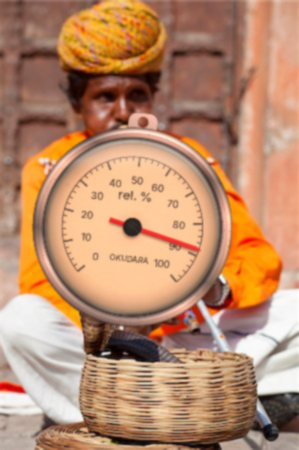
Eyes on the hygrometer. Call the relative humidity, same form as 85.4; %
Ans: 88; %
